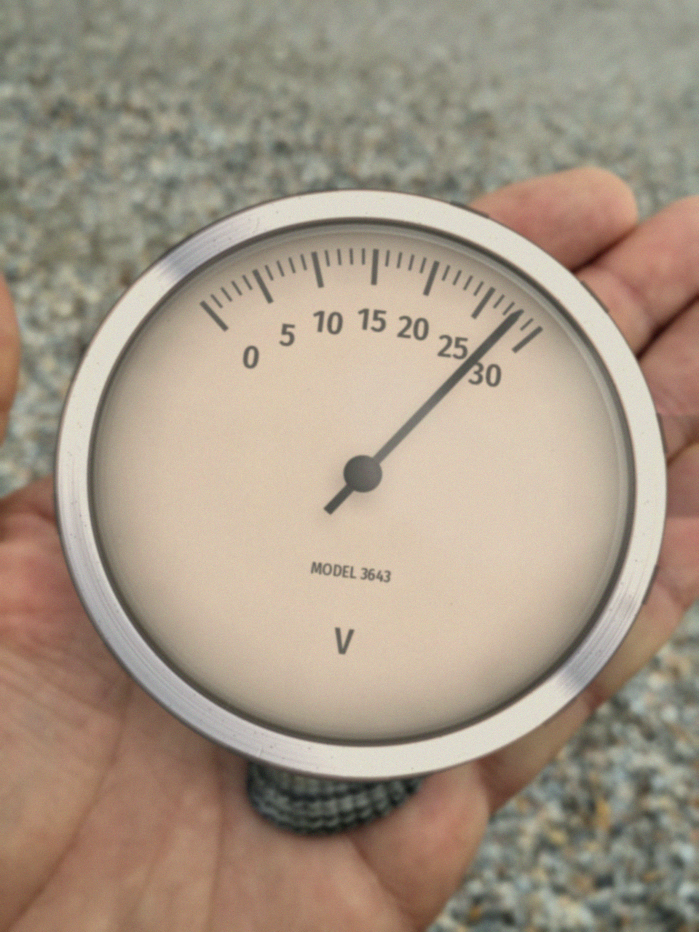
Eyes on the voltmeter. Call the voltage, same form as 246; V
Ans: 28; V
